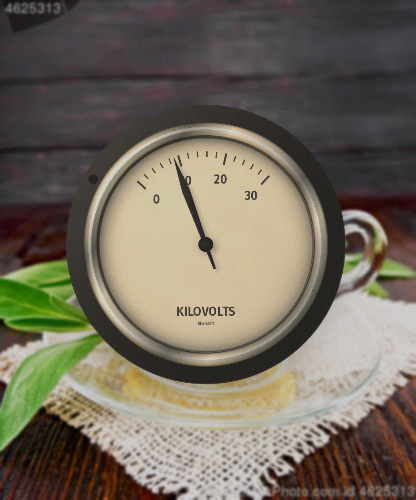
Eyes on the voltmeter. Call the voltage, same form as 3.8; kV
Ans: 9; kV
